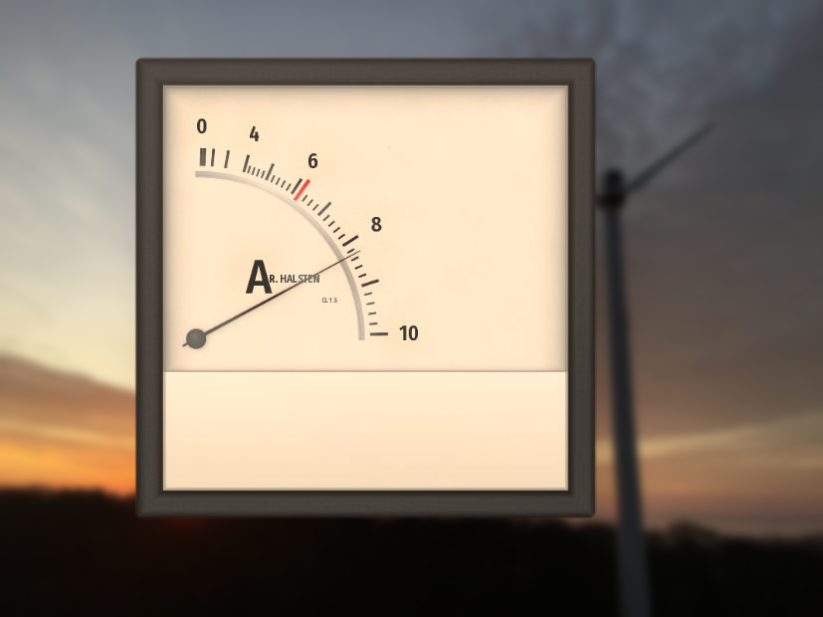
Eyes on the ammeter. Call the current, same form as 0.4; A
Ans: 8.3; A
